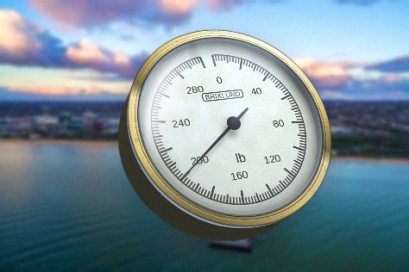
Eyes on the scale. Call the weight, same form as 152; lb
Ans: 200; lb
